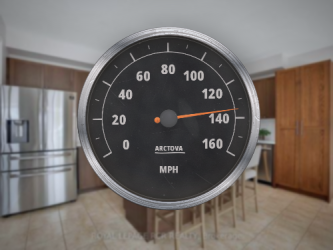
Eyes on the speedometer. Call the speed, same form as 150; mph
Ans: 135; mph
